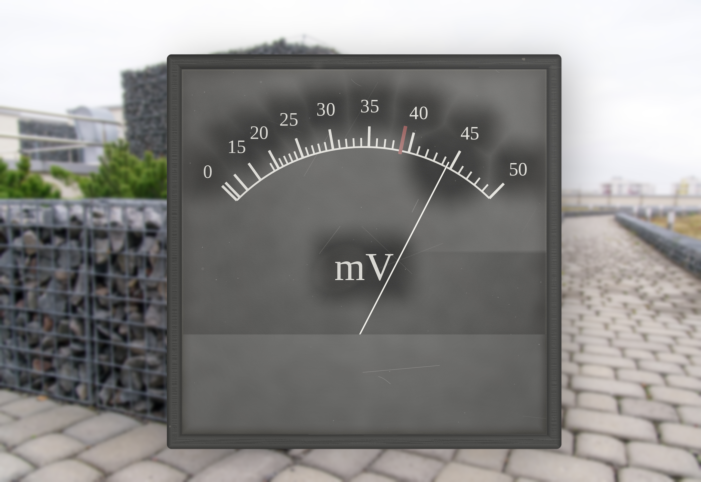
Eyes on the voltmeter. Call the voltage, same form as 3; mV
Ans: 44.5; mV
